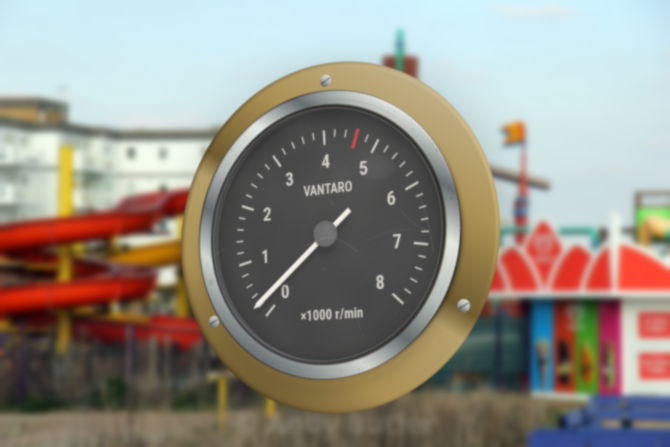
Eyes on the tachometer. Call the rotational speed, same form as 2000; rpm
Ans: 200; rpm
